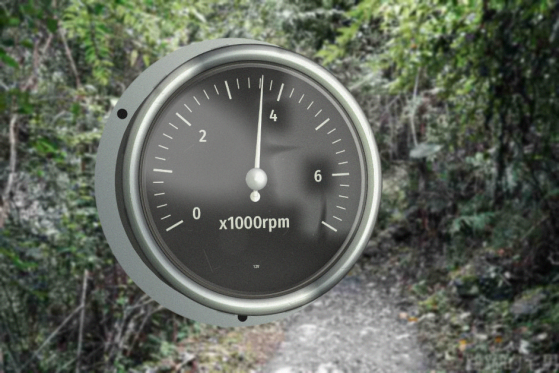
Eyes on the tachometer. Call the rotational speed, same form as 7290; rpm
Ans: 3600; rpm
